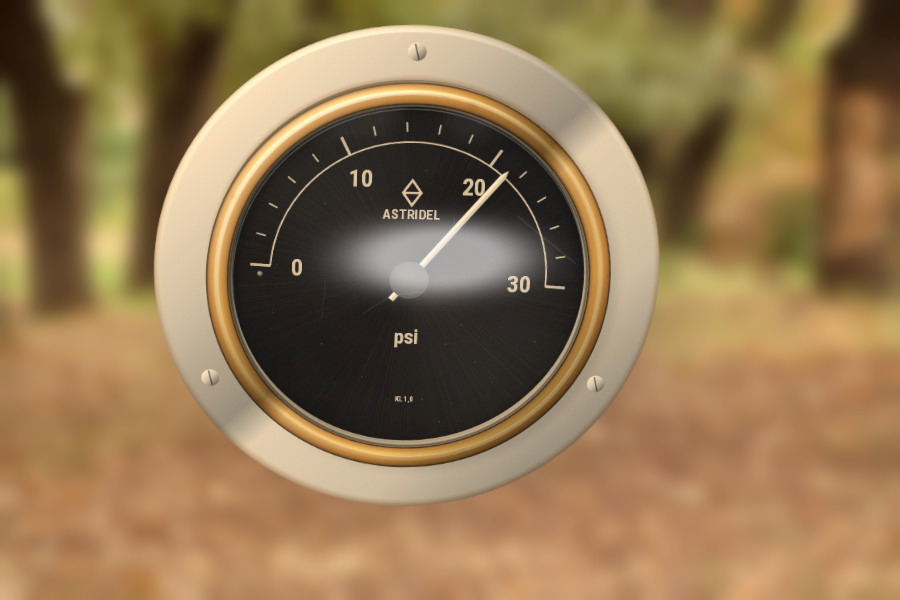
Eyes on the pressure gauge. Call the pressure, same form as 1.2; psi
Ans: 21; psi
